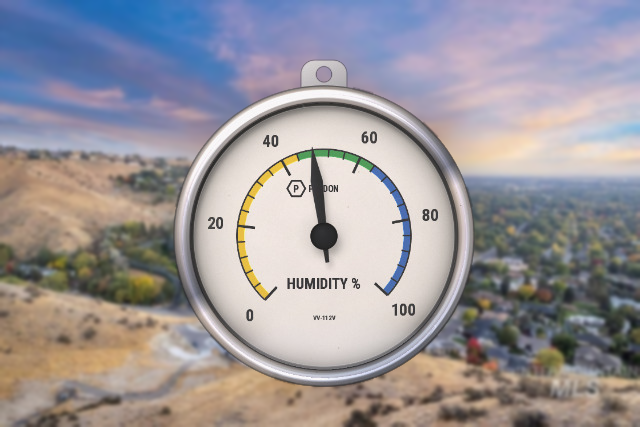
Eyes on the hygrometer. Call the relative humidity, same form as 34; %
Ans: 48; %
